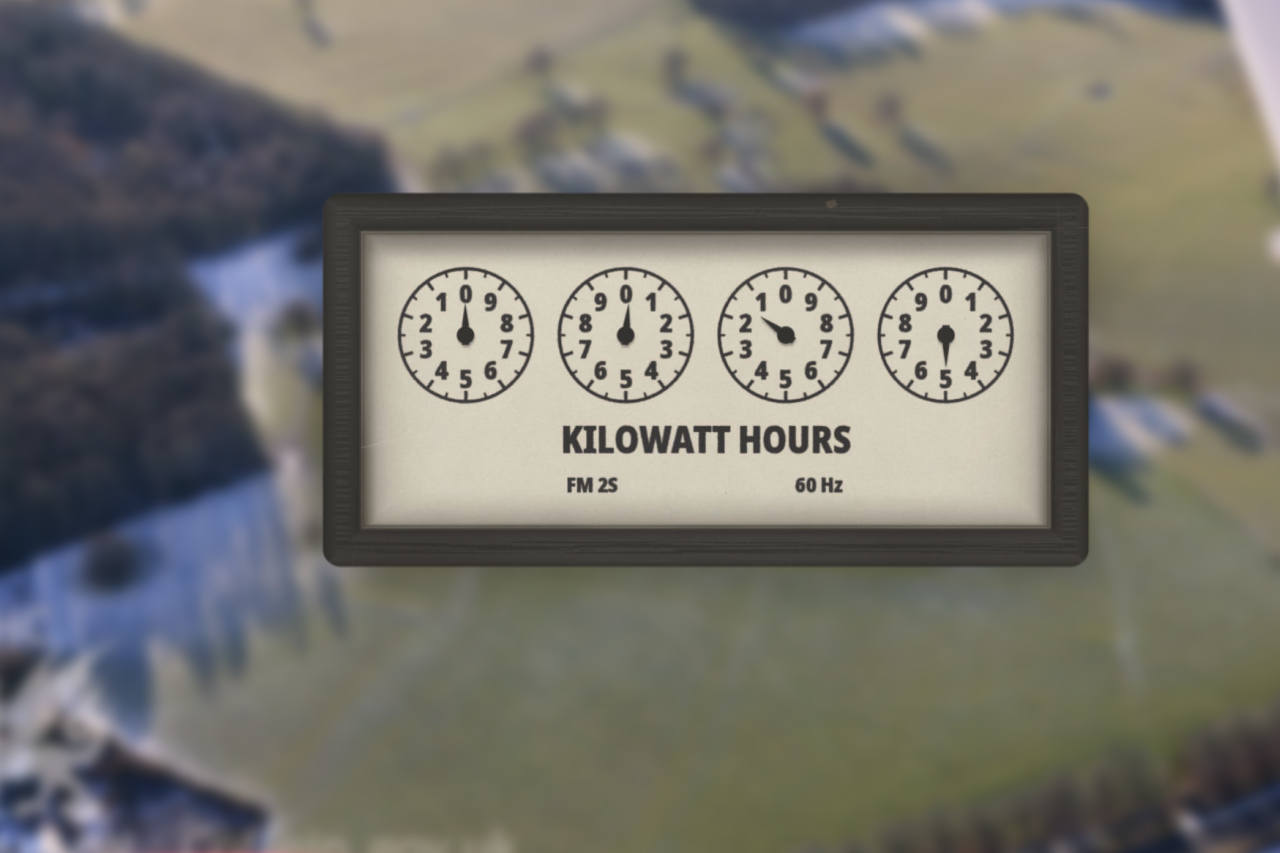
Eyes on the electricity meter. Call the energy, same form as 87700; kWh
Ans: 15; kWh
